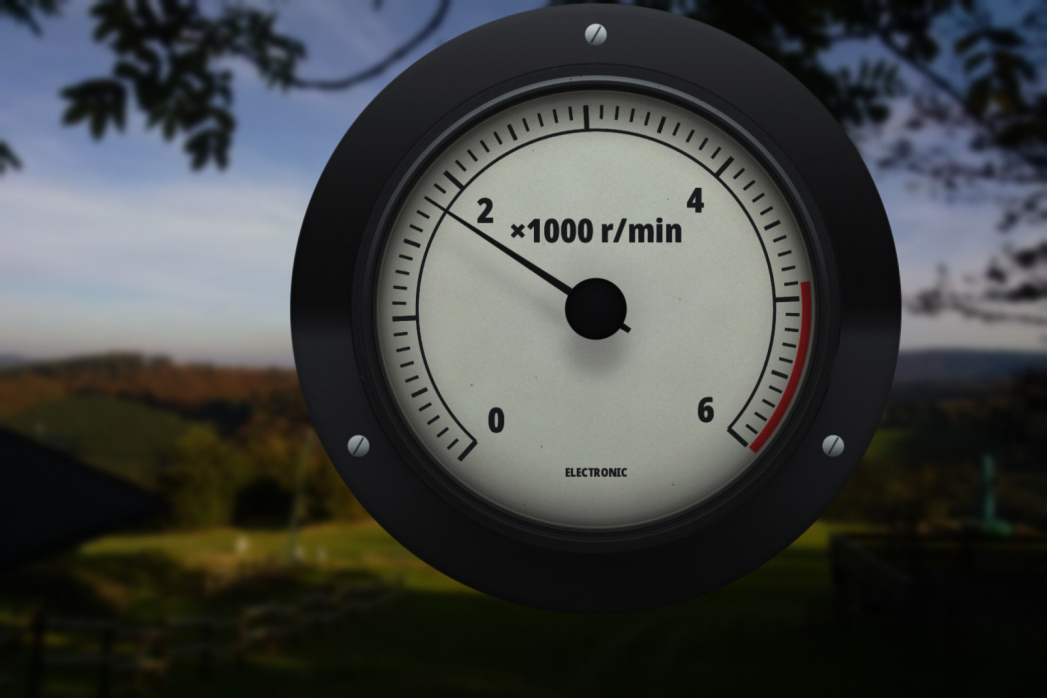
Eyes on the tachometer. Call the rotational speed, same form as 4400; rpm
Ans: 1800; rpm
